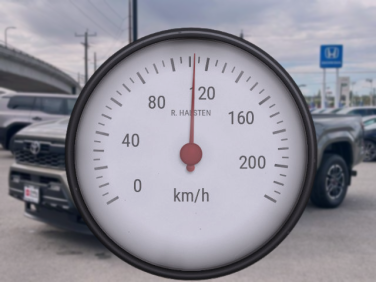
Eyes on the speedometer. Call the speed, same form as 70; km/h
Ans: 112.5; km/h
